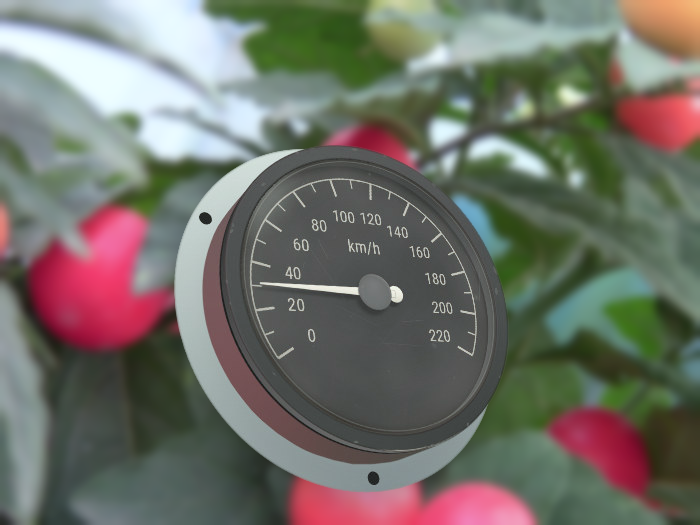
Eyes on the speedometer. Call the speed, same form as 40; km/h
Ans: 30; km/h
